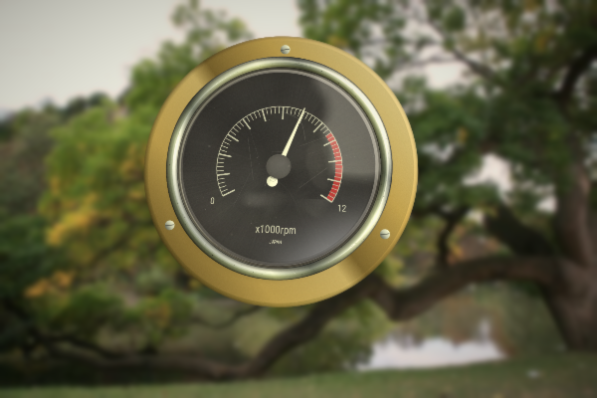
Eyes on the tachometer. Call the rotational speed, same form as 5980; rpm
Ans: 7000; rpm
